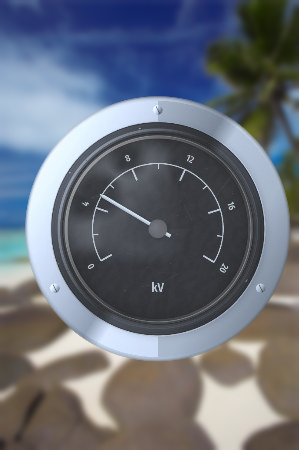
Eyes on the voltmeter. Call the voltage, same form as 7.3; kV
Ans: 5; kV
